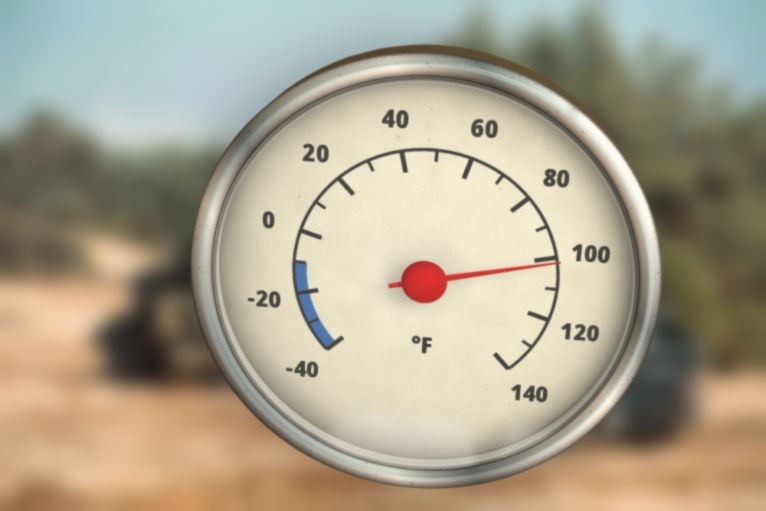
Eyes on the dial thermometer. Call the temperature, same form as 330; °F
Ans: 100; °F
